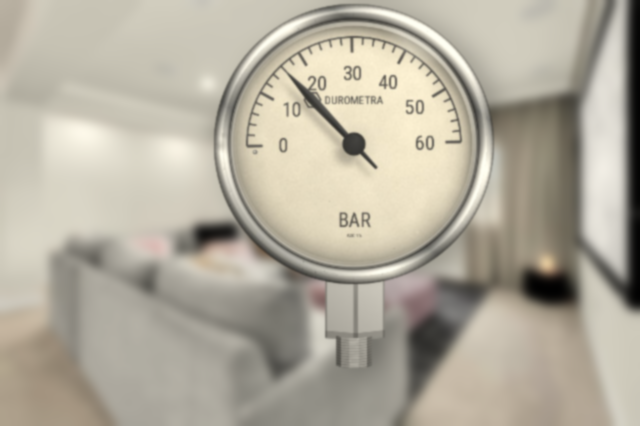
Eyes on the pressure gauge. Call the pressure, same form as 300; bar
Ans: 16; bar
